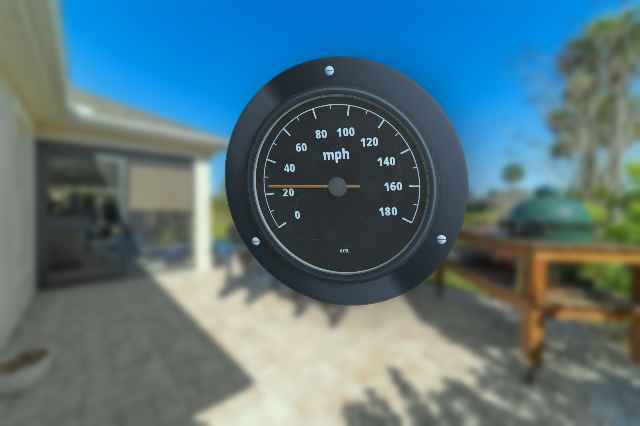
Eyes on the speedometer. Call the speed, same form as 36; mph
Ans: 25; mph
